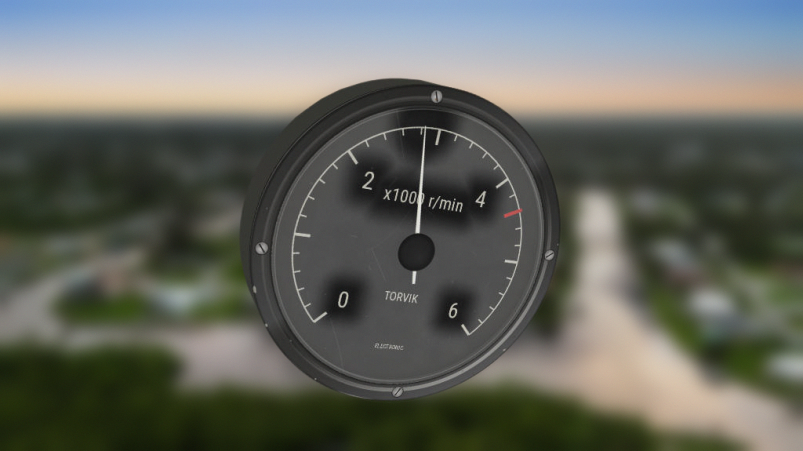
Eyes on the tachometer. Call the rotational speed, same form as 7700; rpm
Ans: 2800; rpm
